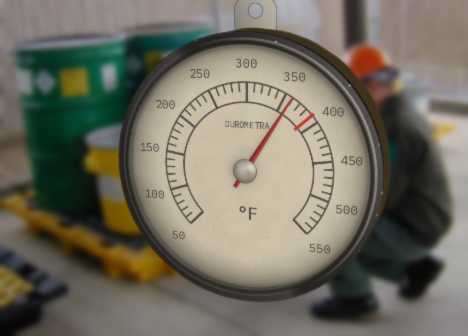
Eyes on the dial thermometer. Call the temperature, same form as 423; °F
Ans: 360; °F
